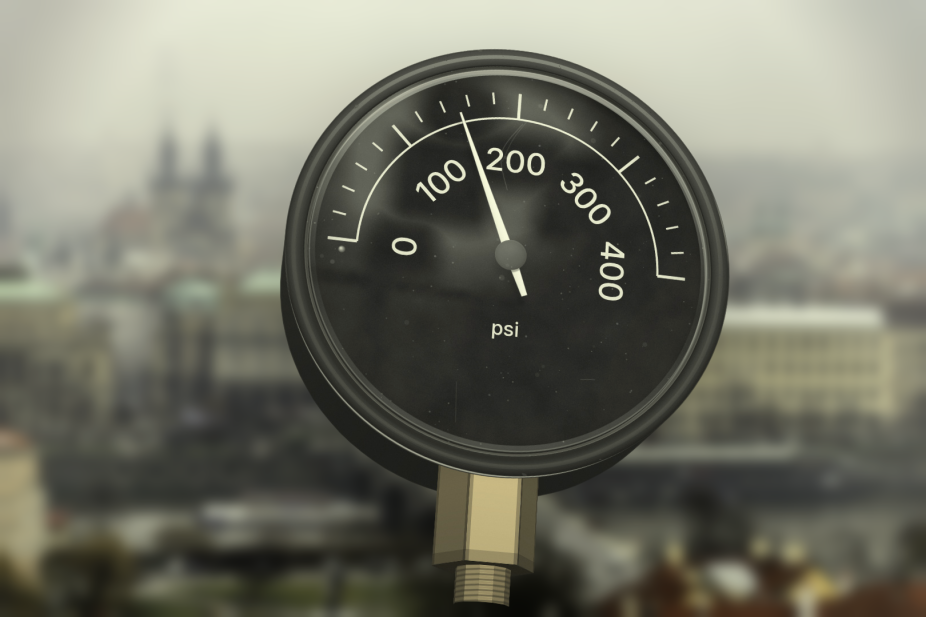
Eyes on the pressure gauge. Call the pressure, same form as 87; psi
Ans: 150; psi
